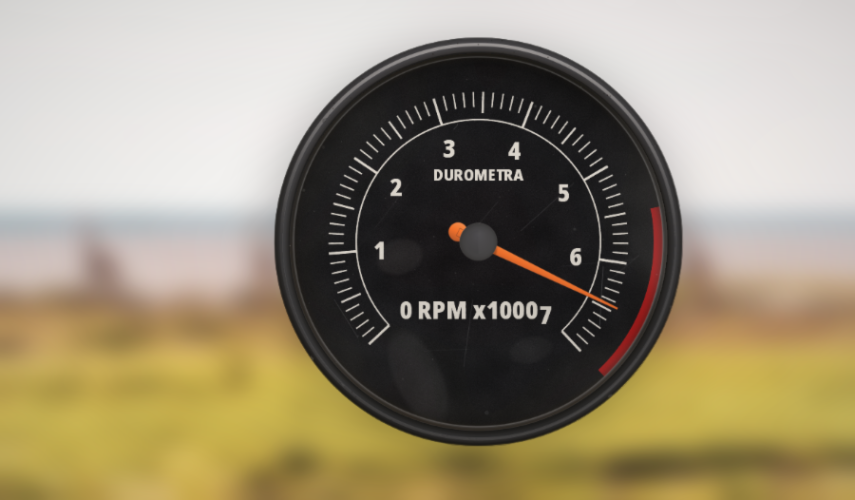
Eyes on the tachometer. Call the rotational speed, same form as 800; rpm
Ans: 6450; rpm
